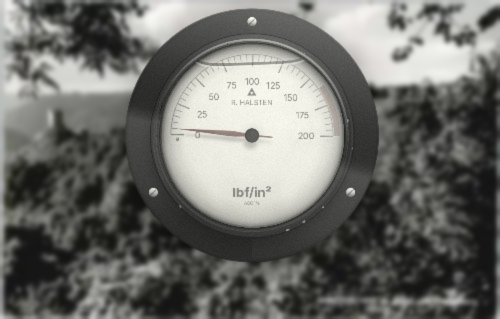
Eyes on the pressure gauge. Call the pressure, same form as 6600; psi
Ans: 5; psi
